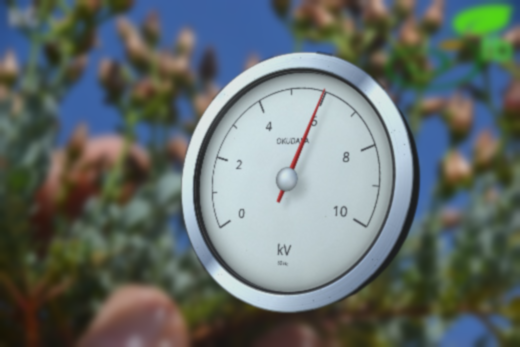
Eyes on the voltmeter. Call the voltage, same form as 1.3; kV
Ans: 6; kV
